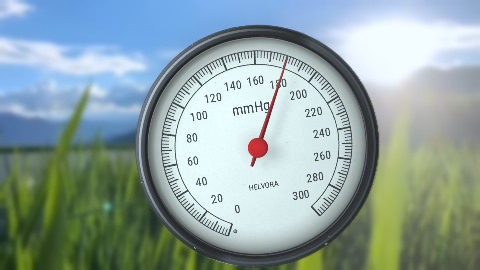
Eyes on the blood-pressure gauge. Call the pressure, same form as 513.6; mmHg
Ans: 180; mmHg
